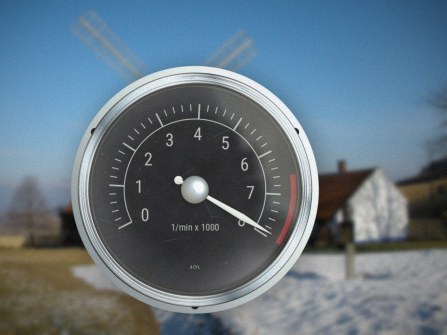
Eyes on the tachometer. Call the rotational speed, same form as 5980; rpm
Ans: 7900; rpm
